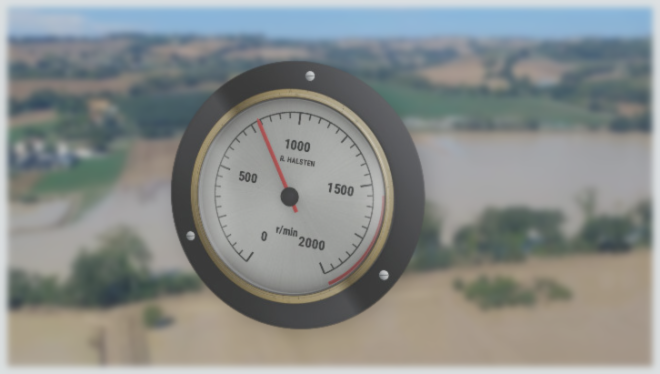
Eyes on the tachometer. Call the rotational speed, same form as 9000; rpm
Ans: 800; rpm
